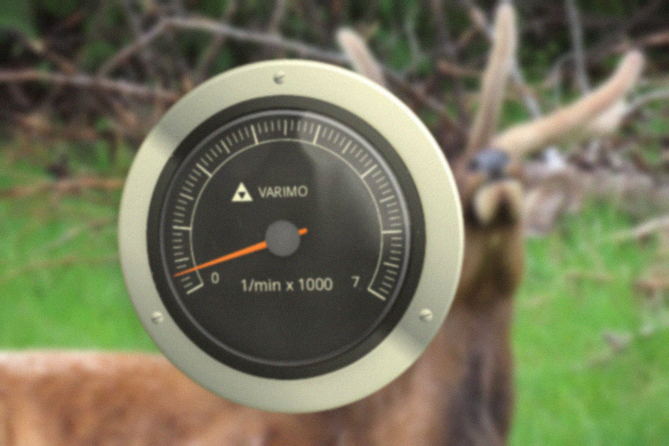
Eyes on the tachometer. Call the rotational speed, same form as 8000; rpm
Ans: 300; rpm
